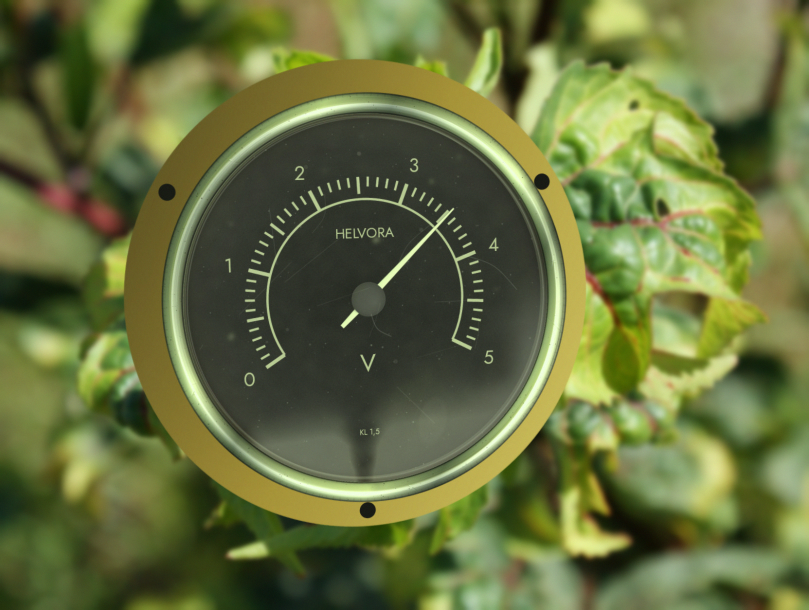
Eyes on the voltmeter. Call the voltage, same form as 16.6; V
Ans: 3.5; V
